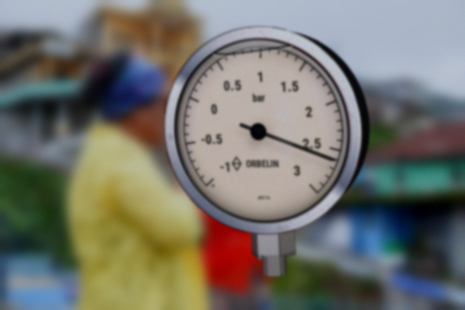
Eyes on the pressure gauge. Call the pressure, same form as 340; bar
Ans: 2.6; bar
